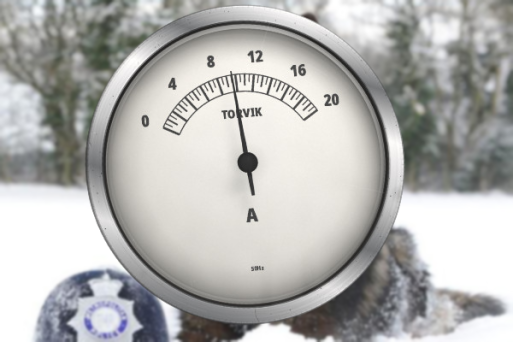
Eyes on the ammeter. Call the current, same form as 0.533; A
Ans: 9.5; A
